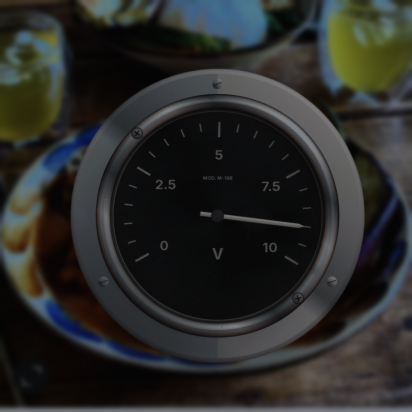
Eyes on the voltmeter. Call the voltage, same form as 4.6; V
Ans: 9; V
